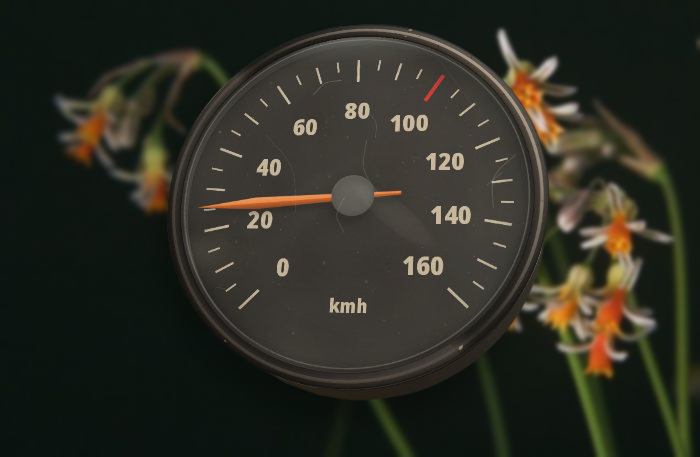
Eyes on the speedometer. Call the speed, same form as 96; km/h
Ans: 25; km/h
